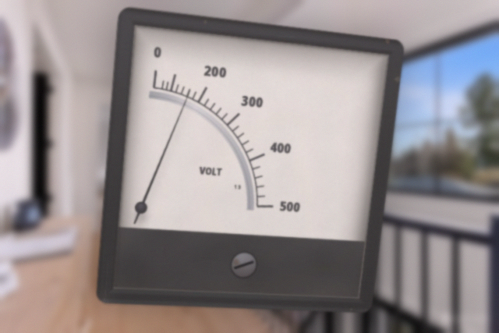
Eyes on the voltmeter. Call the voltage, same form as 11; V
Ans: 160; V
